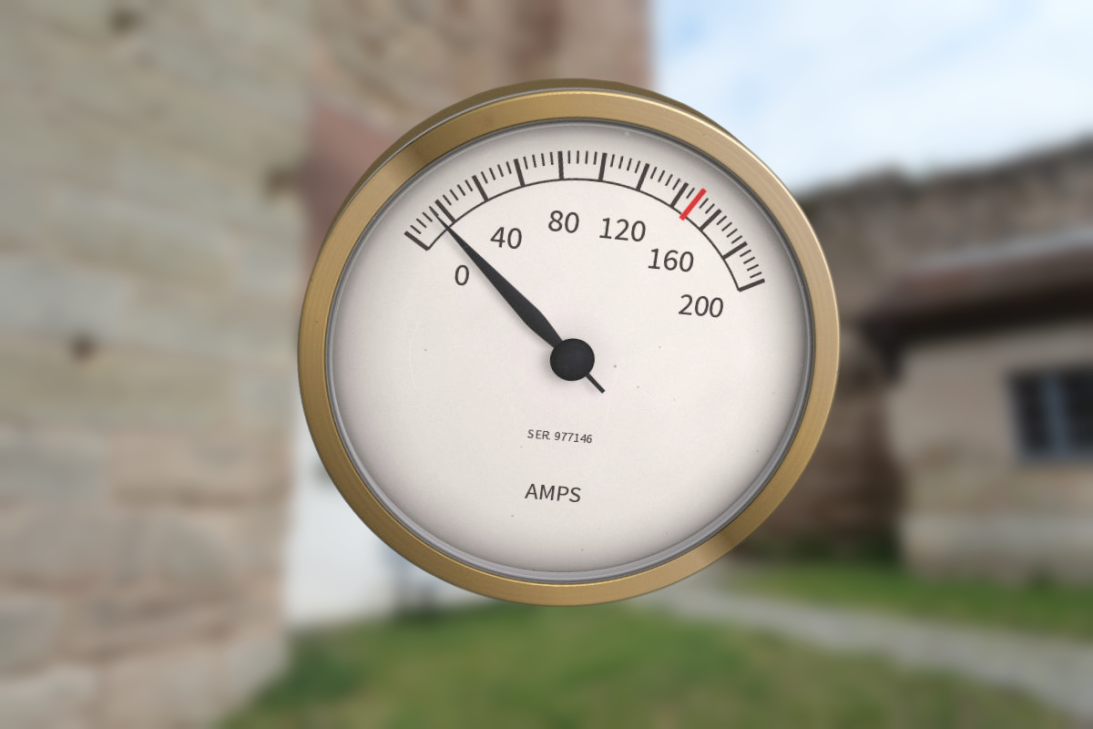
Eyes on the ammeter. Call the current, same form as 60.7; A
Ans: 16; A
